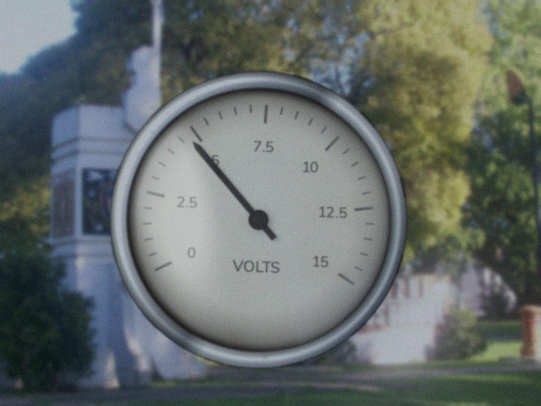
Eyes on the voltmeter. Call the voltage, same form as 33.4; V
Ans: 4.75; V
